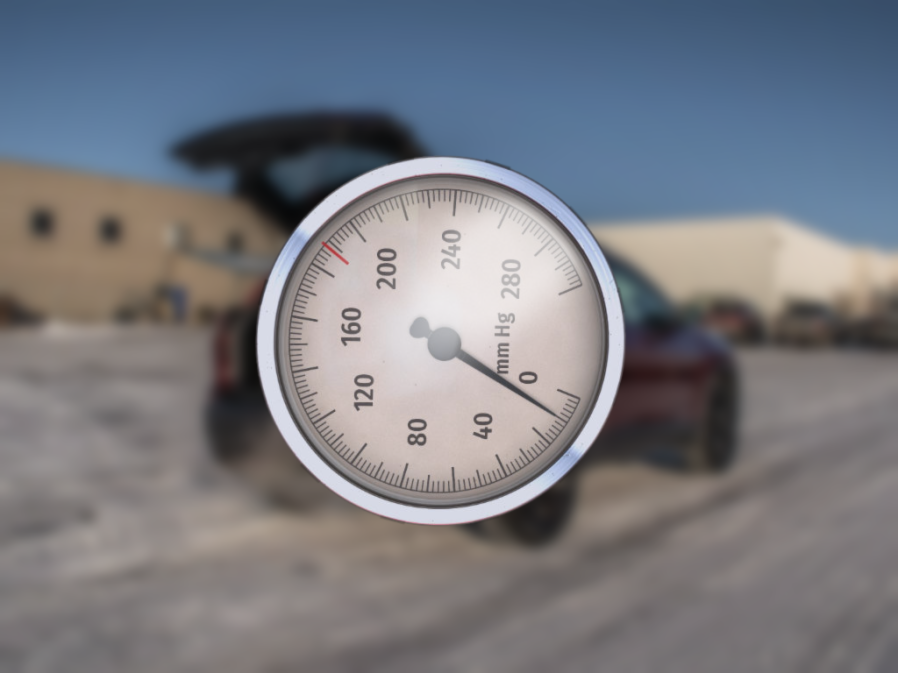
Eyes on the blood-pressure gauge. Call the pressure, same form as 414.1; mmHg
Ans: 10; mmHg
